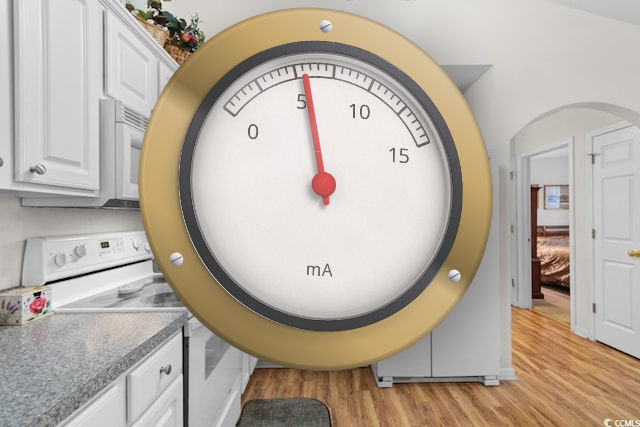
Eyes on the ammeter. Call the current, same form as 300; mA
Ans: 5.5; mA
